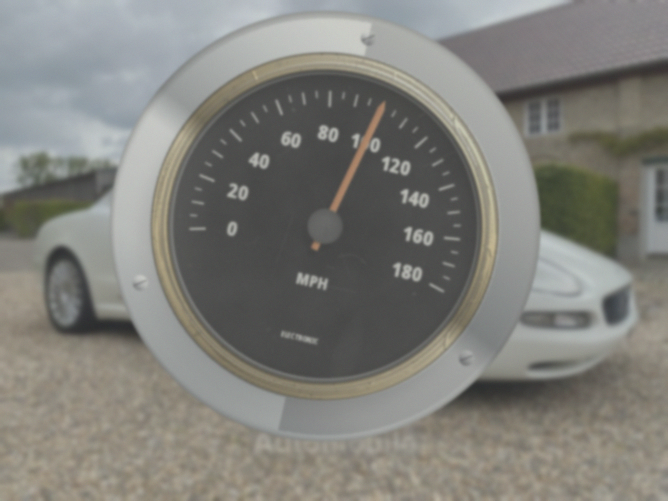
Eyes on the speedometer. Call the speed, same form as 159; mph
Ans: 100; mph
